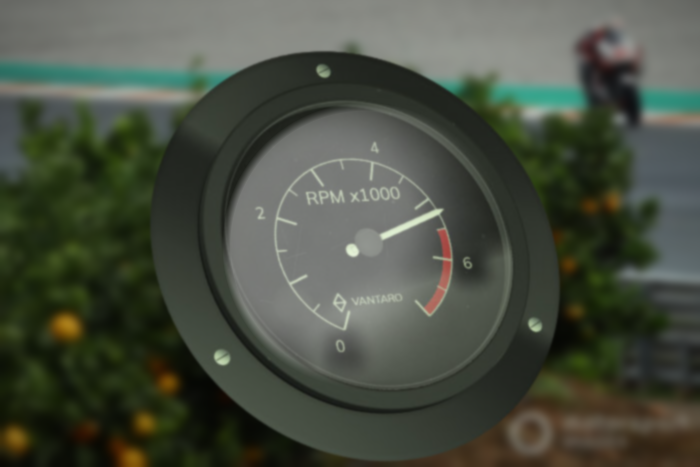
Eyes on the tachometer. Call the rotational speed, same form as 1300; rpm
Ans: 5250; rpm
